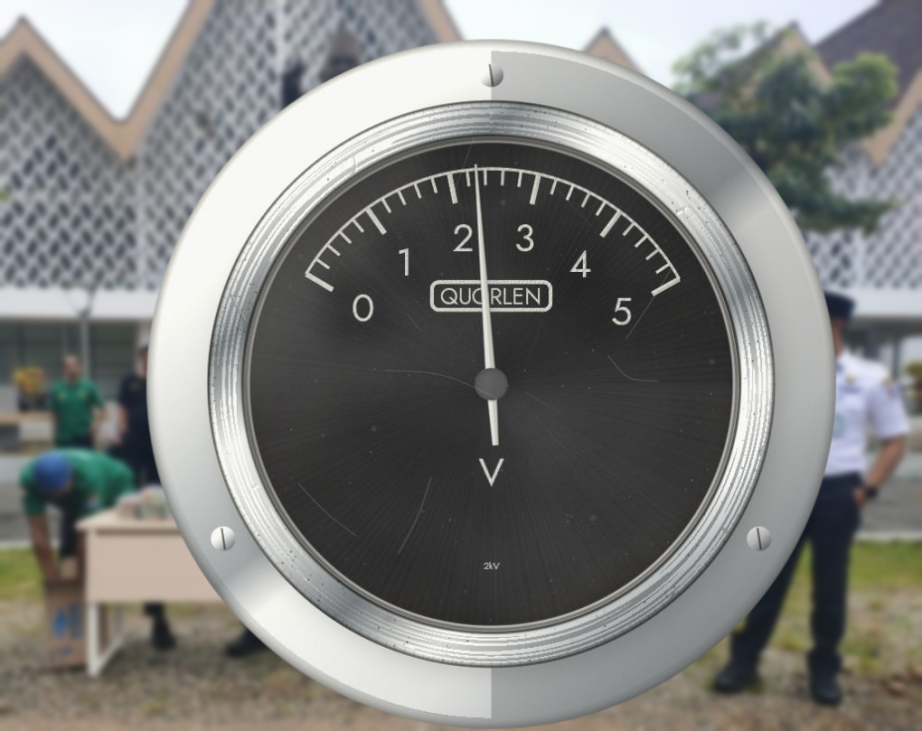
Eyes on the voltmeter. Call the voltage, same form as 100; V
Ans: 2.3; V
